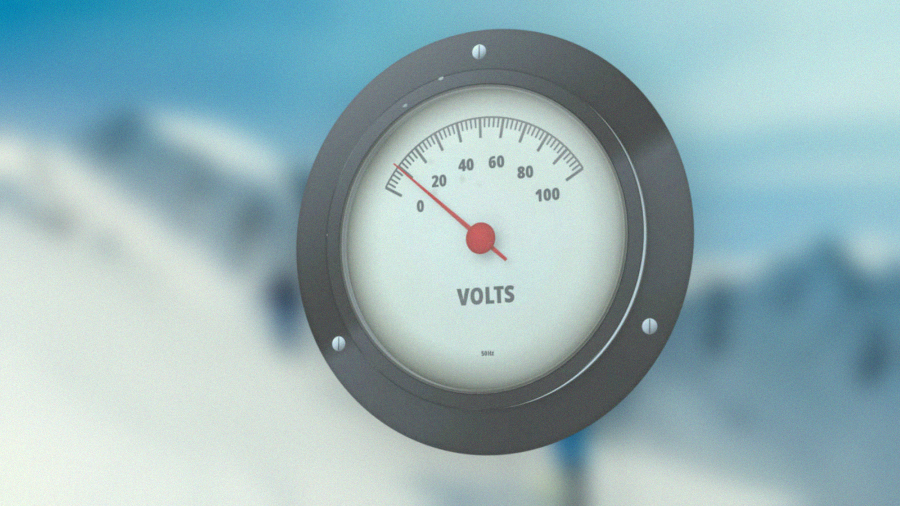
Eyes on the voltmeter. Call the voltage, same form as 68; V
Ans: 10; V
